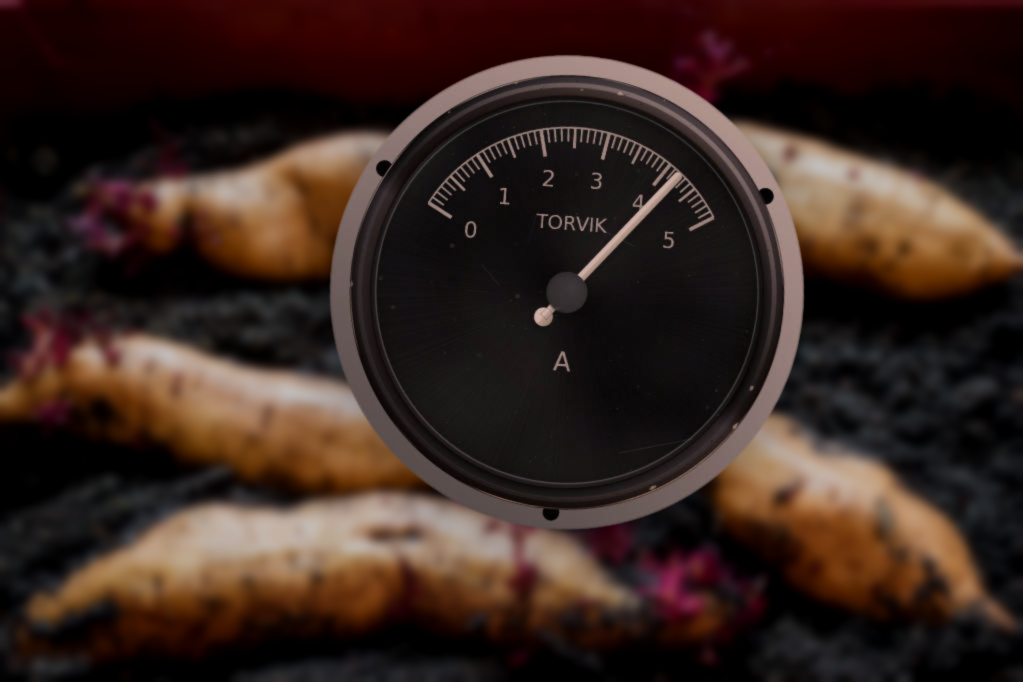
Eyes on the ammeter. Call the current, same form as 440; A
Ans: 4.2; A
